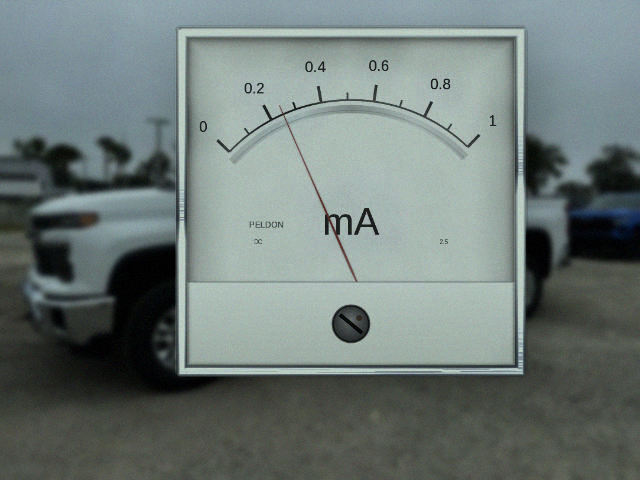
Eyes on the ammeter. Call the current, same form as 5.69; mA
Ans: 0.25; mA
